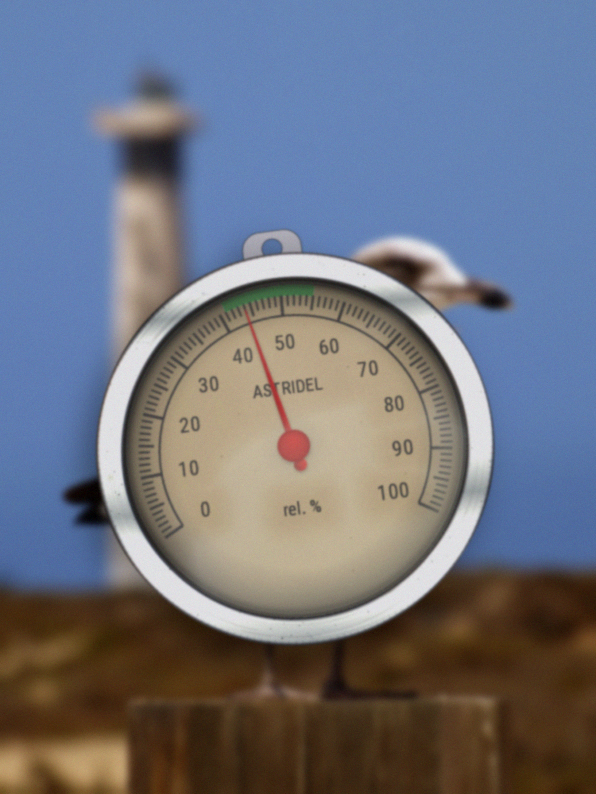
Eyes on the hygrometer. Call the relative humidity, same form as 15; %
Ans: 44; %
